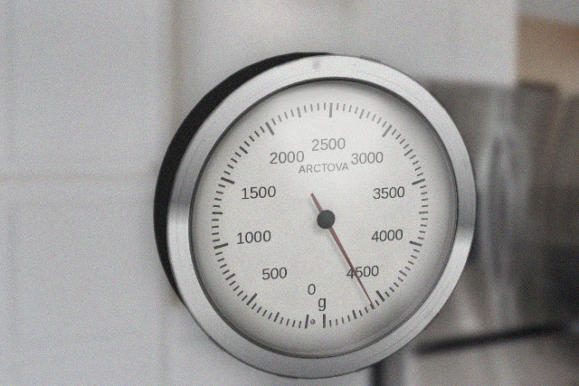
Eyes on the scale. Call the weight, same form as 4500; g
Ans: 4600; g
